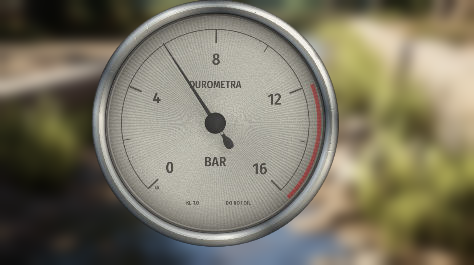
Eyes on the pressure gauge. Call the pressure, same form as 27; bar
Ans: 6; bar
